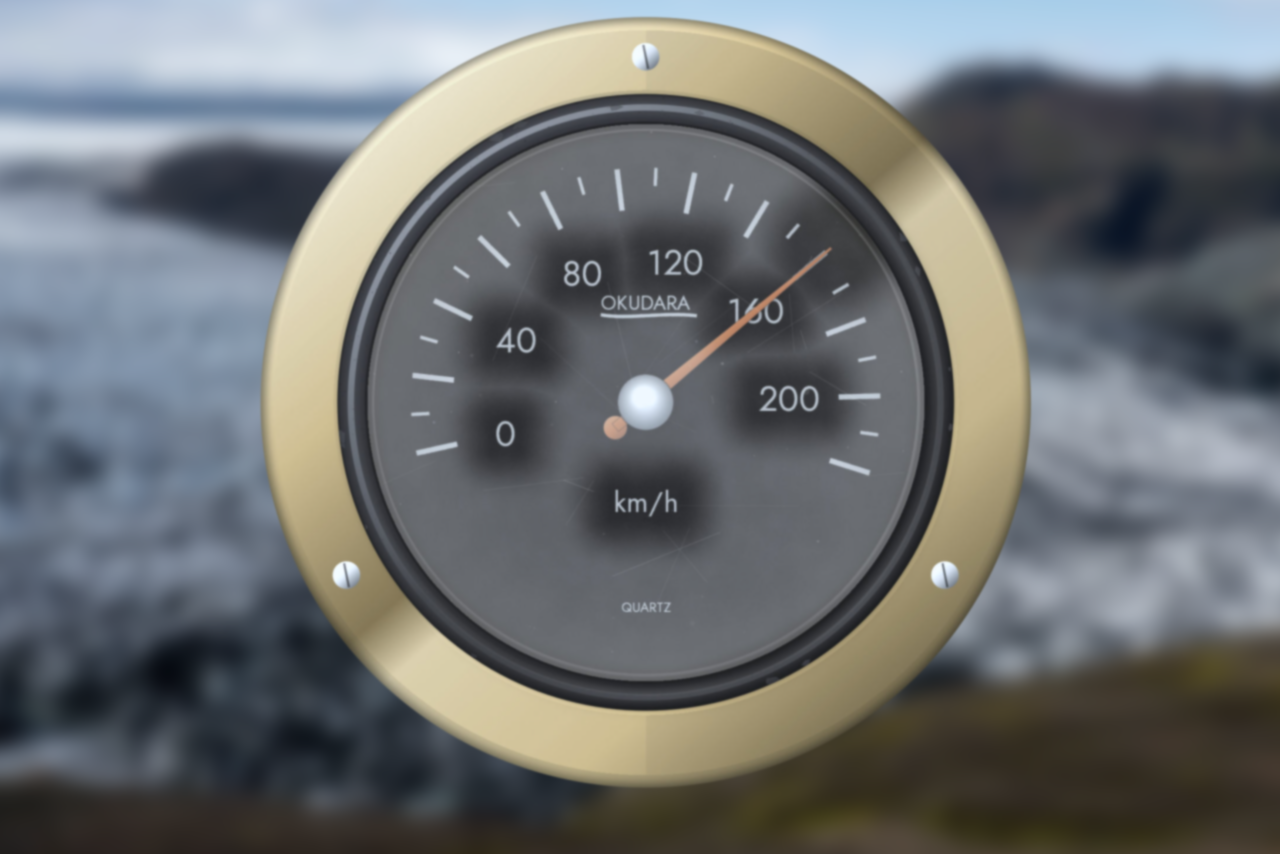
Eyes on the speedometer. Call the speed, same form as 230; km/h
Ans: 160; km/h
